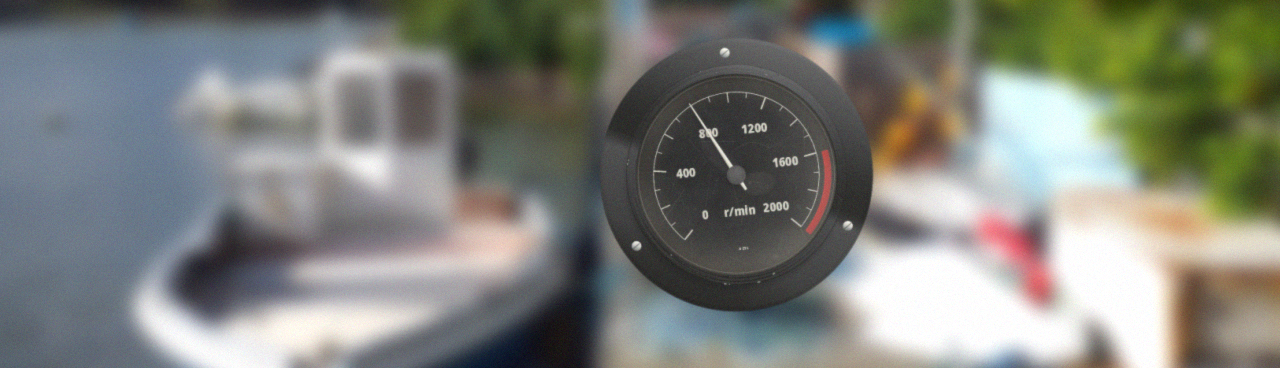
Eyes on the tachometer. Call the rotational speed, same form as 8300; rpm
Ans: 800; rpm
